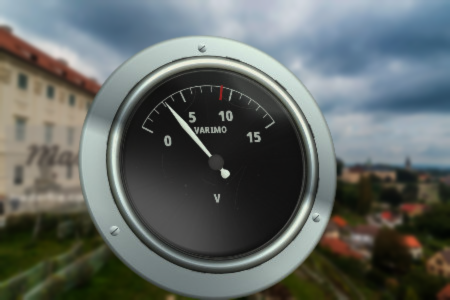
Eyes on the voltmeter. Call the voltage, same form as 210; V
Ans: 3; V
